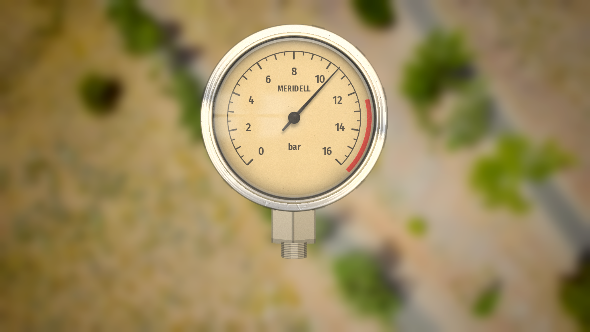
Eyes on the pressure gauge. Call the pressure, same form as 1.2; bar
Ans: 10.5; bar
